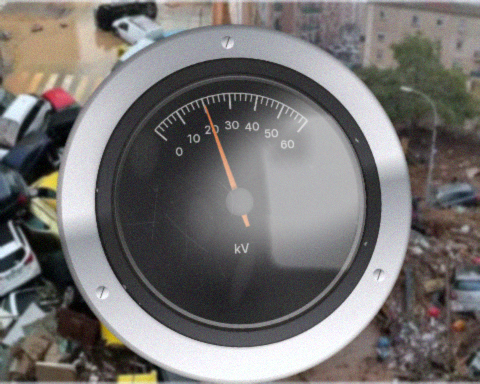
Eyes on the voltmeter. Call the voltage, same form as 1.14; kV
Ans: 20; kV
